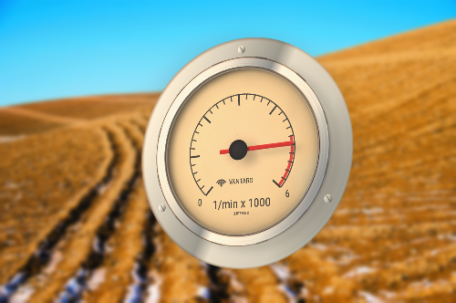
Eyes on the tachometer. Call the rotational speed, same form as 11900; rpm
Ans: 5000; rpm
